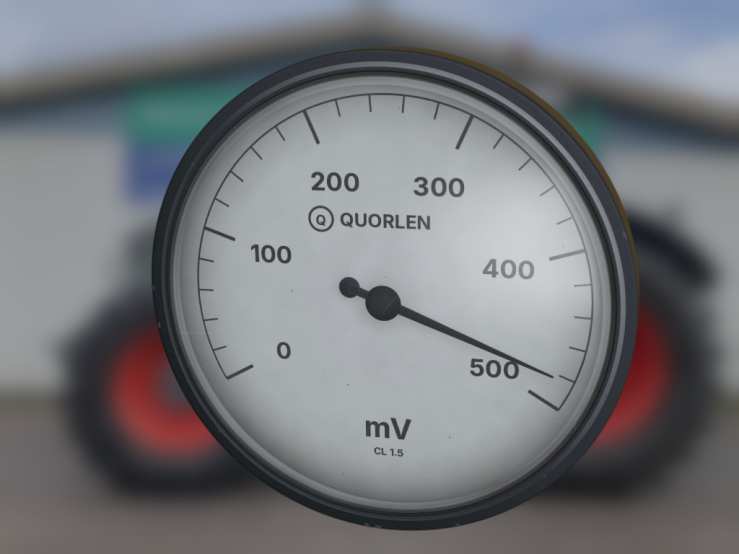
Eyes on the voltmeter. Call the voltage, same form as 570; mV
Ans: 480; mV
